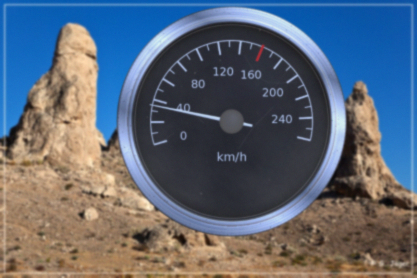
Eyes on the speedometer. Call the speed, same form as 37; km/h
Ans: 35; km/h
